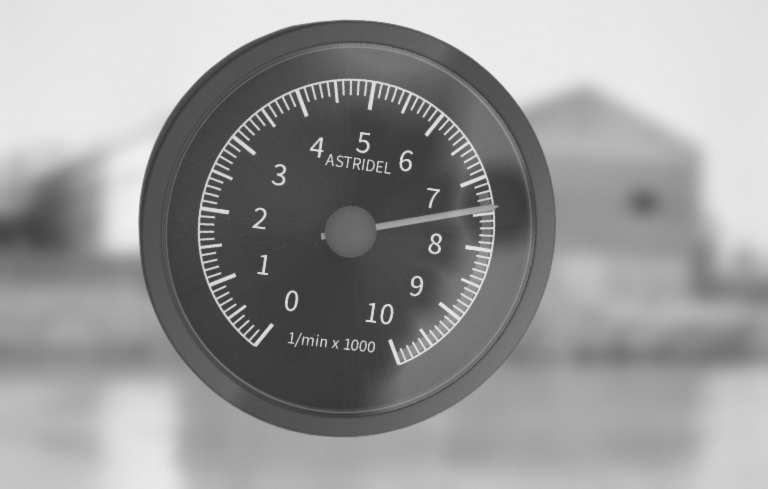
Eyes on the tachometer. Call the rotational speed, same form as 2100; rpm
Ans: 7400; rpm
